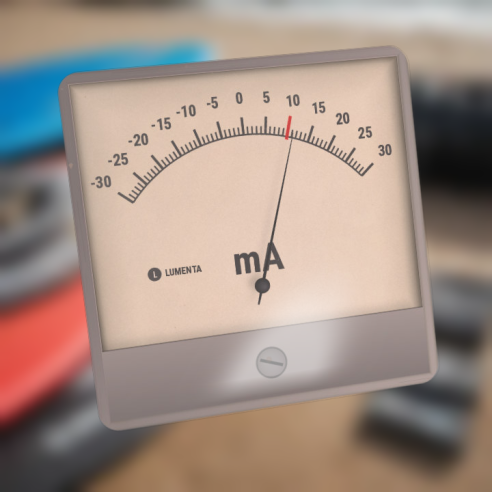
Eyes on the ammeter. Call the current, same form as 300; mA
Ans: 11; mA
